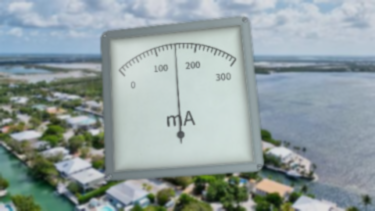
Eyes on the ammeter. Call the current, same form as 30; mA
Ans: 150; mA
